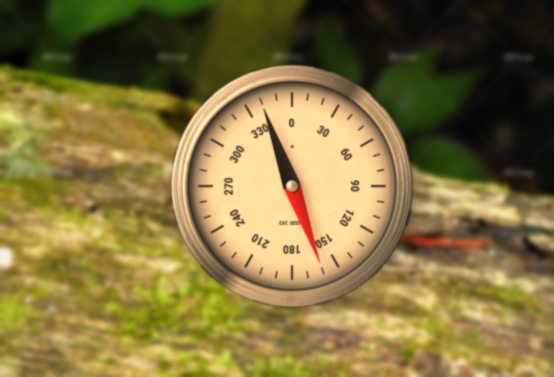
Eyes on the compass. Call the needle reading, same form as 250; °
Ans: 160; °
